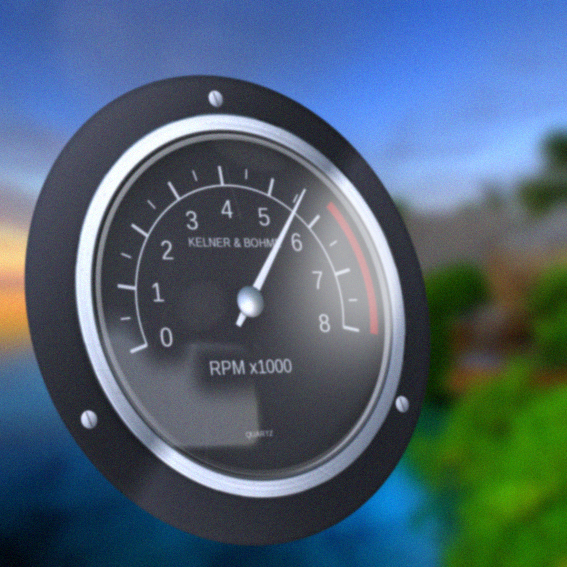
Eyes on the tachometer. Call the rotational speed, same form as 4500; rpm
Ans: 5500; rpm
